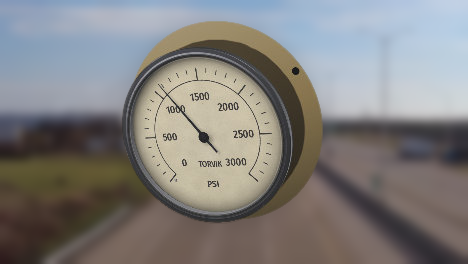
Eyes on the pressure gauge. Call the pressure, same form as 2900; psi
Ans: 1100; psi
